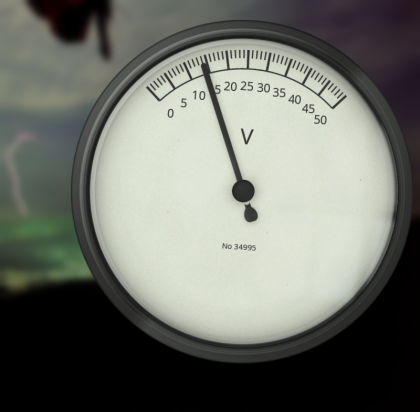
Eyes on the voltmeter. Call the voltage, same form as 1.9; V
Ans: 14; V
